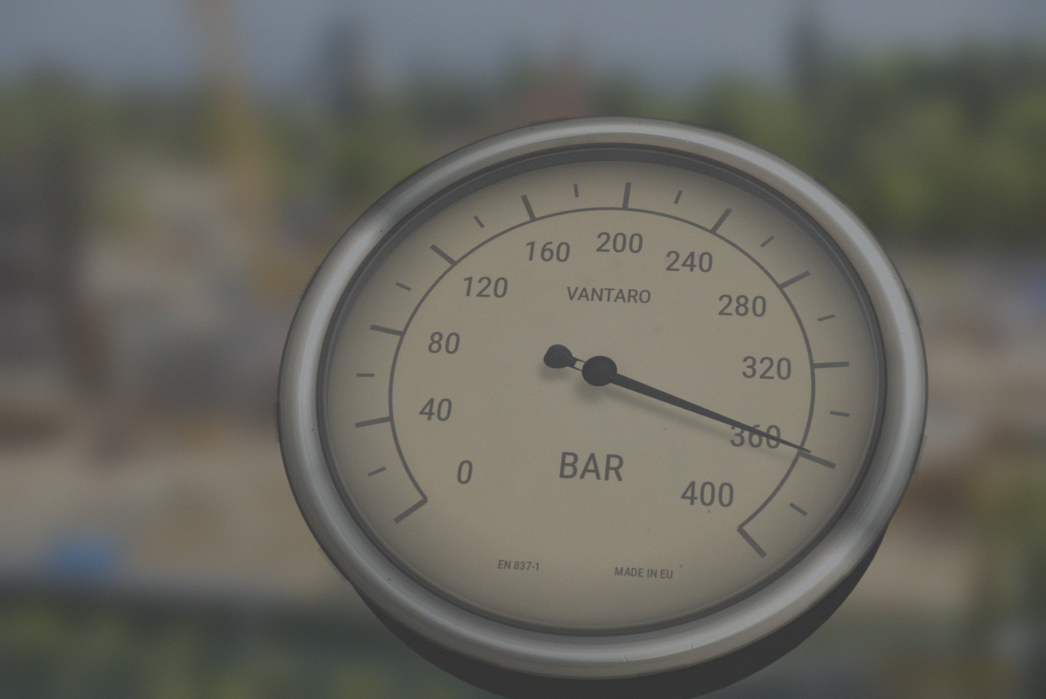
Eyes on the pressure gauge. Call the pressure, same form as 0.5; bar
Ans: 360; bar
